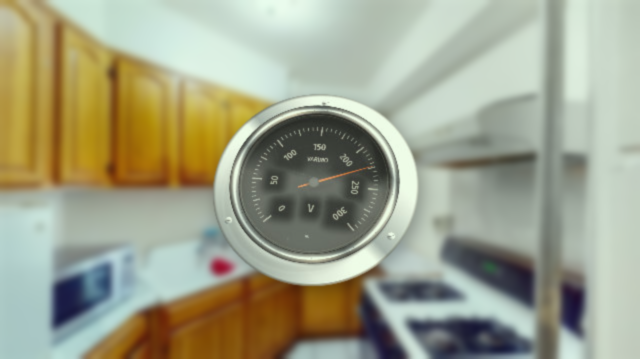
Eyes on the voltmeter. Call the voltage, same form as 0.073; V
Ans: 225; V
